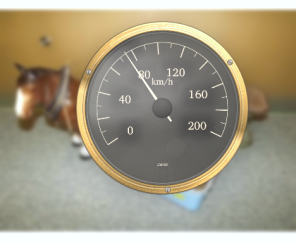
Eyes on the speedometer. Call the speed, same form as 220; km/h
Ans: 75; km/h
